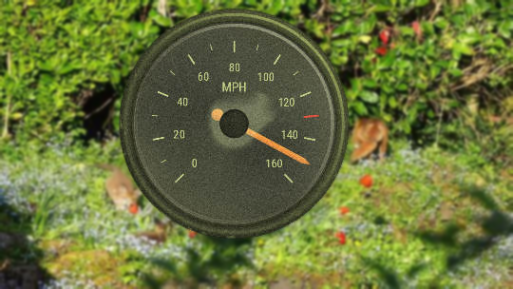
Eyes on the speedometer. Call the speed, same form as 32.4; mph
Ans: 150; mph
